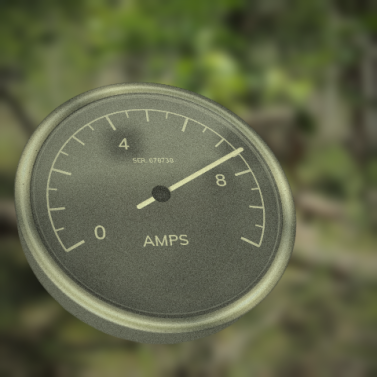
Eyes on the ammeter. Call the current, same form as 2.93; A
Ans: 7.5; A
